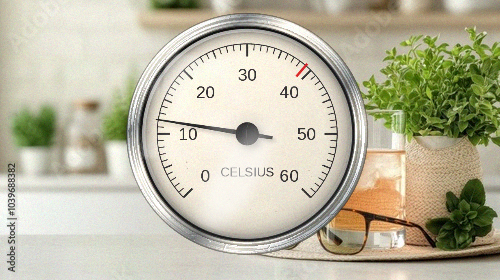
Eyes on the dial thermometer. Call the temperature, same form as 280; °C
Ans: 12; °C
